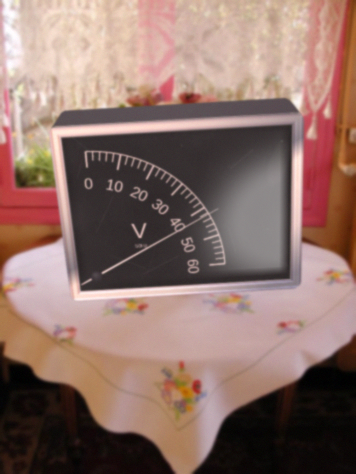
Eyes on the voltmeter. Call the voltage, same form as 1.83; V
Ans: 42; V
